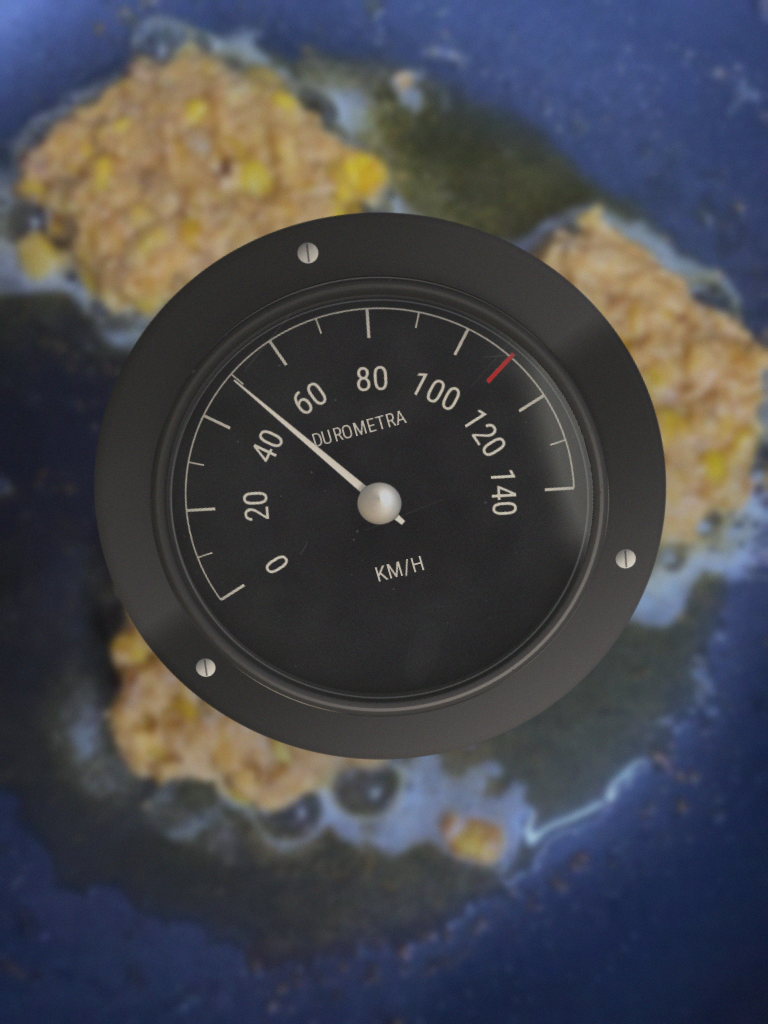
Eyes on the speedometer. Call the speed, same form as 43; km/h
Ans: 50; km/h
